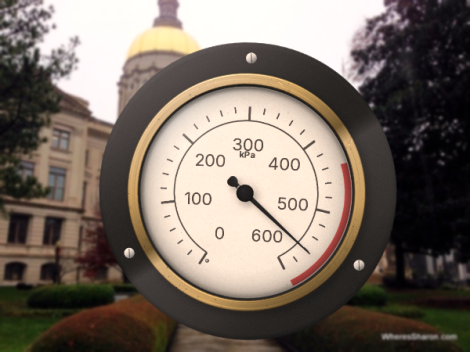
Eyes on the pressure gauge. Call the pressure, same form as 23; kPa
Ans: 560; kPa
